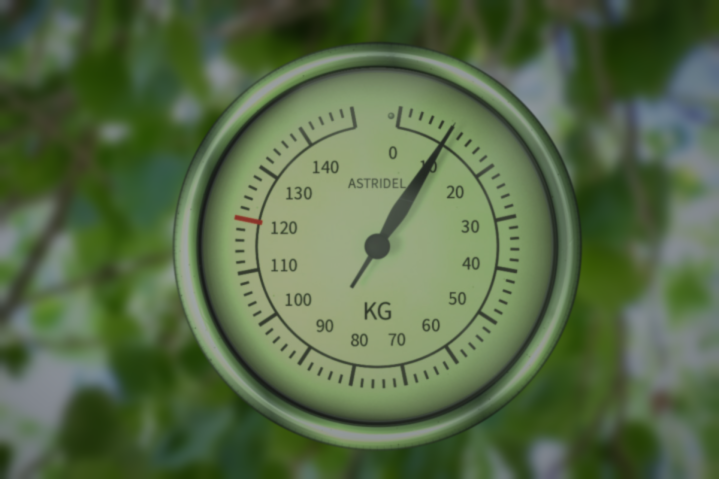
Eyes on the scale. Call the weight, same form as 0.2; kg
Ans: 10; kg
